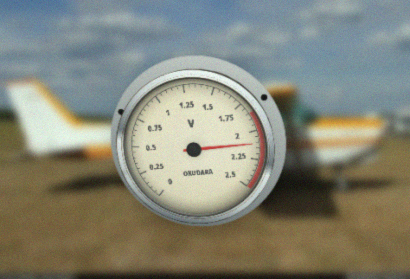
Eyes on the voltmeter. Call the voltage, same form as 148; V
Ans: 2.1; V
